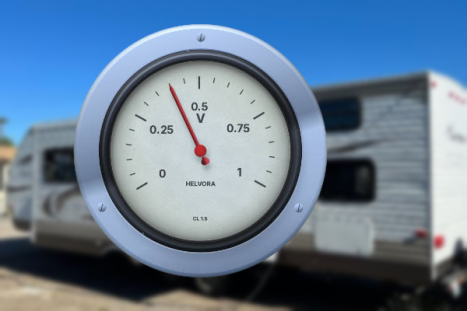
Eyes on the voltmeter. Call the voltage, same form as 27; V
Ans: 0.4; V
